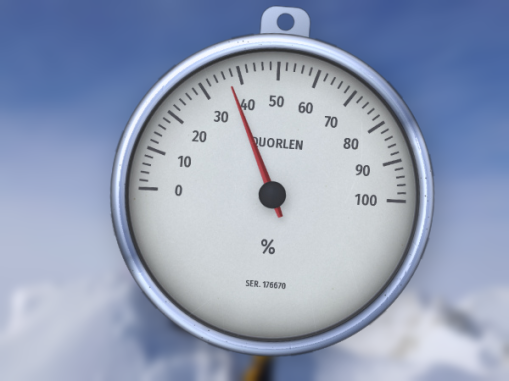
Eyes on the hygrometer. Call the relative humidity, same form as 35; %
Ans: 37; %
